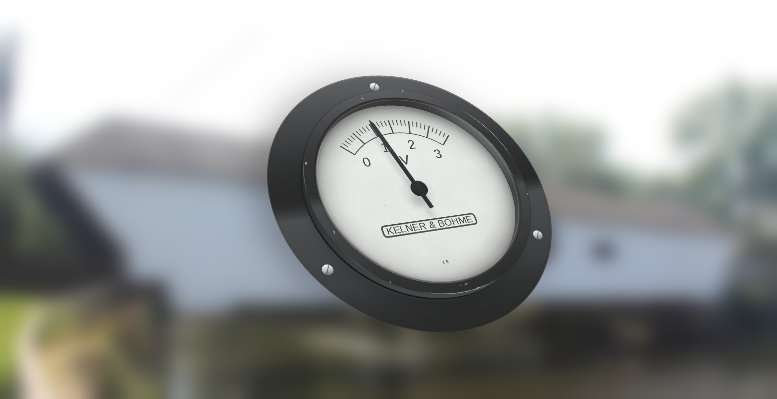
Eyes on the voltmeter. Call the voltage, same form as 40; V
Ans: 1; V
